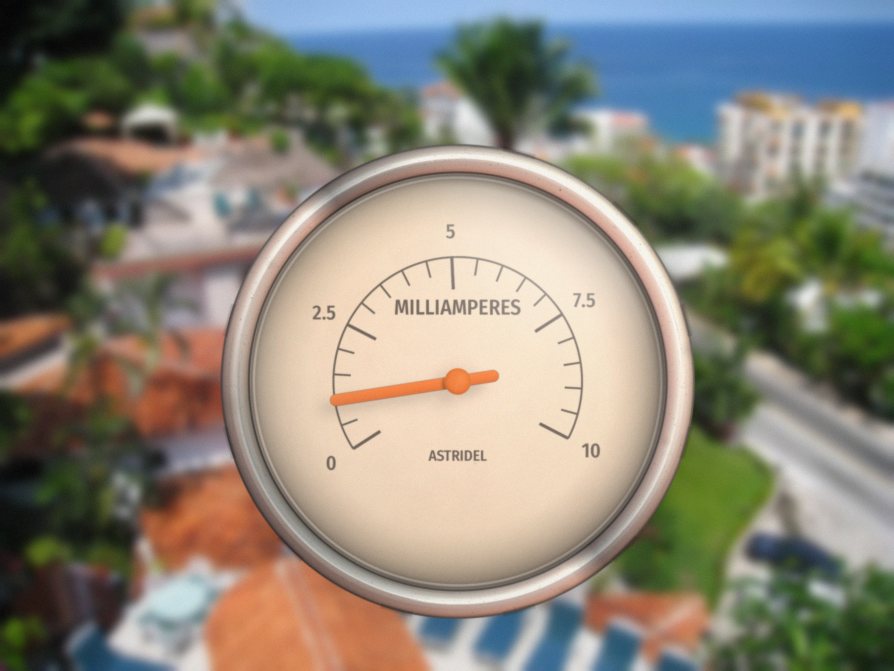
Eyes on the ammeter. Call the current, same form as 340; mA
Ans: 1; mA
